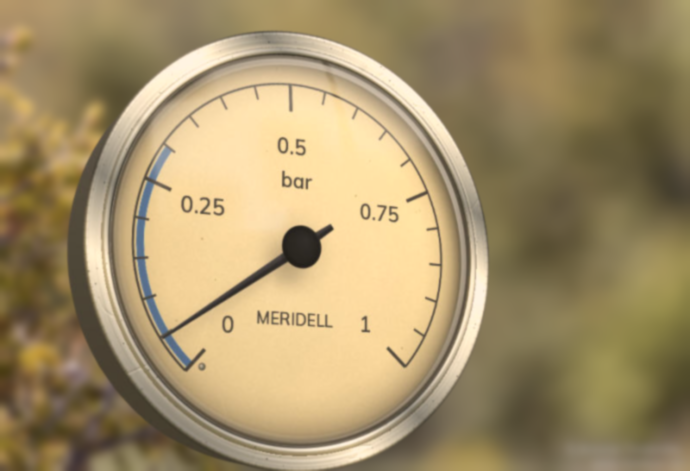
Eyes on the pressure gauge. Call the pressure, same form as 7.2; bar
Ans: 0.05; bar
